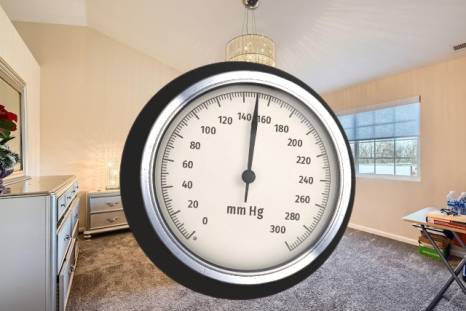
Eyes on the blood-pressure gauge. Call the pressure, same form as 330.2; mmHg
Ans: 150; mmHg
